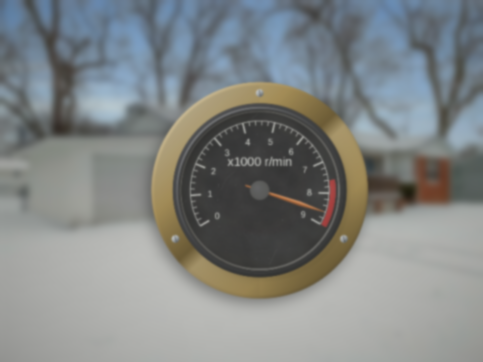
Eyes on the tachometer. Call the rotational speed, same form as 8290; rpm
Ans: 8600; rpm
